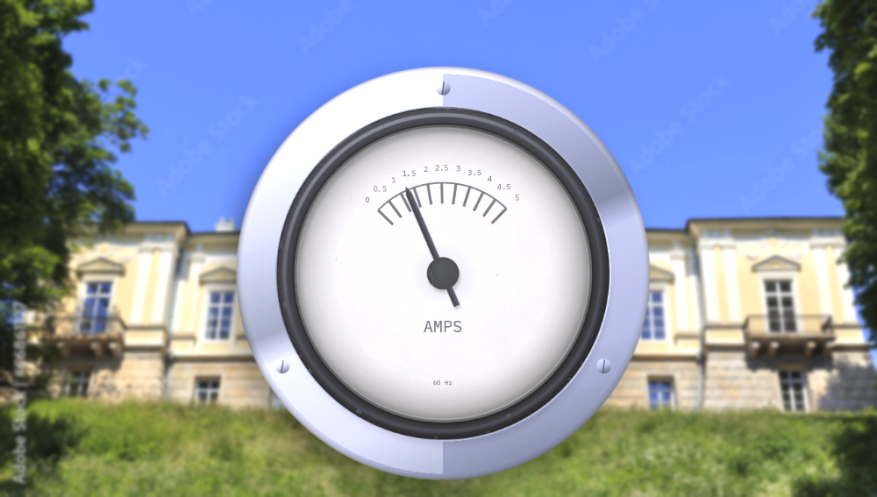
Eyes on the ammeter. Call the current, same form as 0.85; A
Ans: 1.25; A
